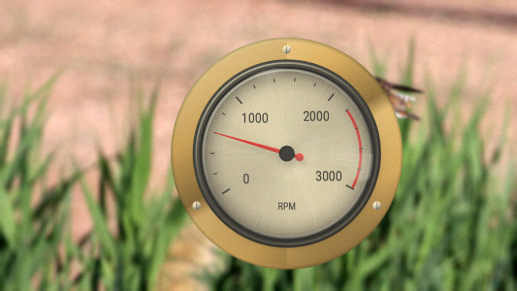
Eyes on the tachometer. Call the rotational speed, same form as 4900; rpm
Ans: 600; rpm
